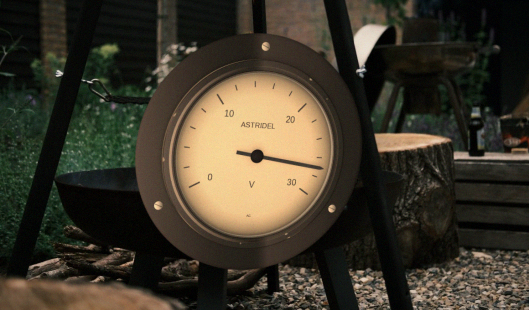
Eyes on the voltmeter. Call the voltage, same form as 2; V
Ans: 27; V
